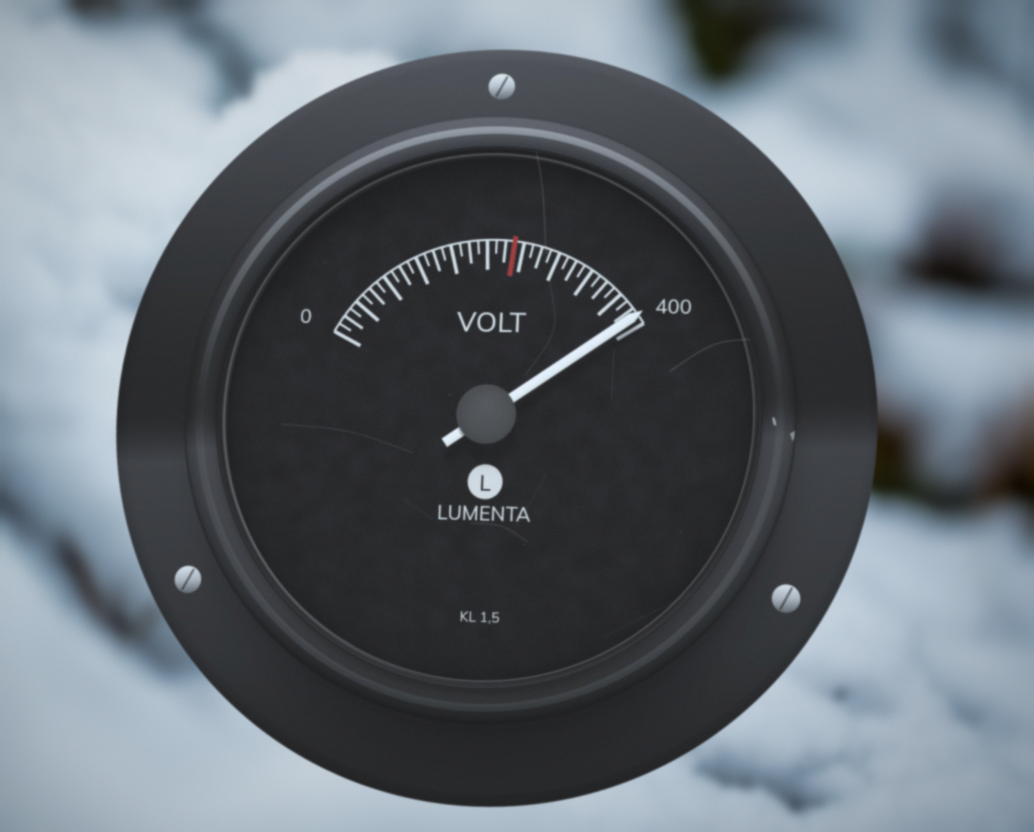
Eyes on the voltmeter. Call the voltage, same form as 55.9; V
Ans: 390; V
